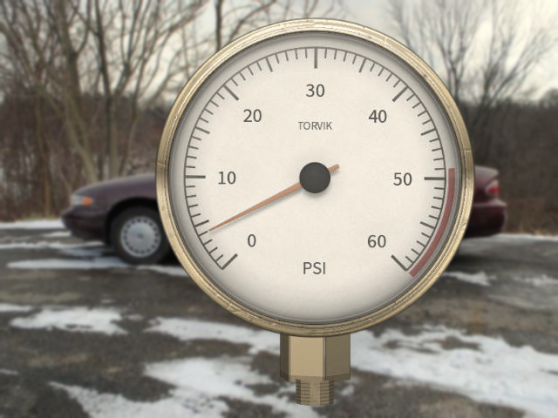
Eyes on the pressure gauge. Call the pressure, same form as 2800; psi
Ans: 4; psi
